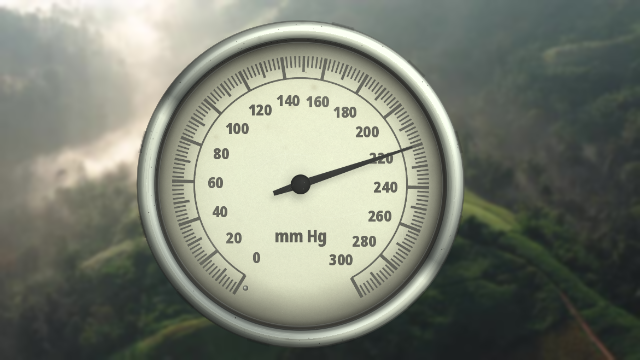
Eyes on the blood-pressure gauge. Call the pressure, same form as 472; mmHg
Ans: 220; mmHg
